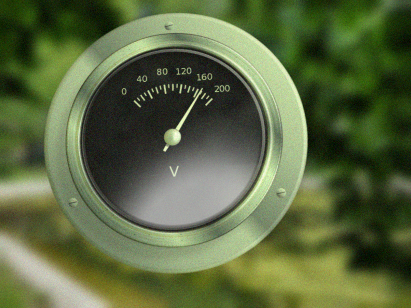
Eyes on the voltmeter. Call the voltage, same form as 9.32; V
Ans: 170; V
